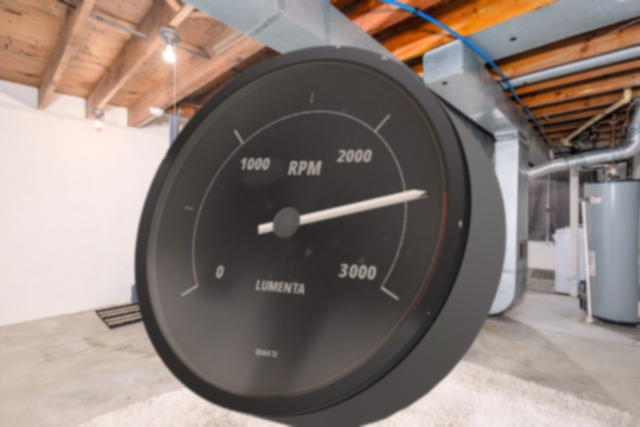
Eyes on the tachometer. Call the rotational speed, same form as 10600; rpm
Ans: 2500; rpm
